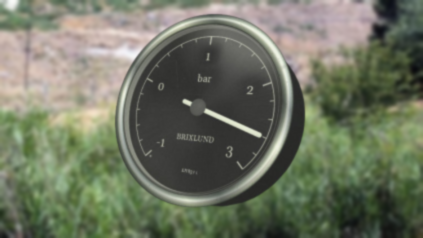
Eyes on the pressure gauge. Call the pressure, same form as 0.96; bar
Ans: 2.6; bar
